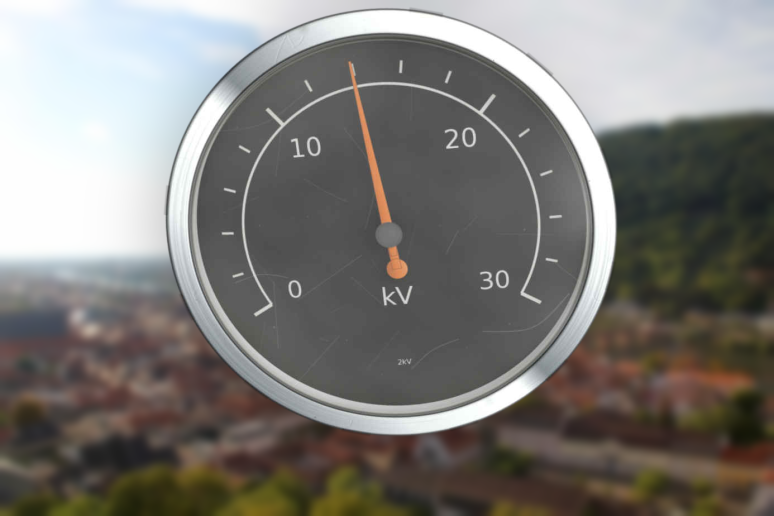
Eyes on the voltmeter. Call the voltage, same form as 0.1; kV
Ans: 14; kV
